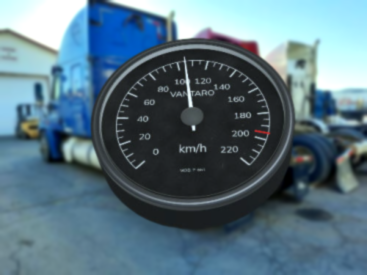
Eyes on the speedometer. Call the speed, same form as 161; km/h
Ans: 105; km/h
